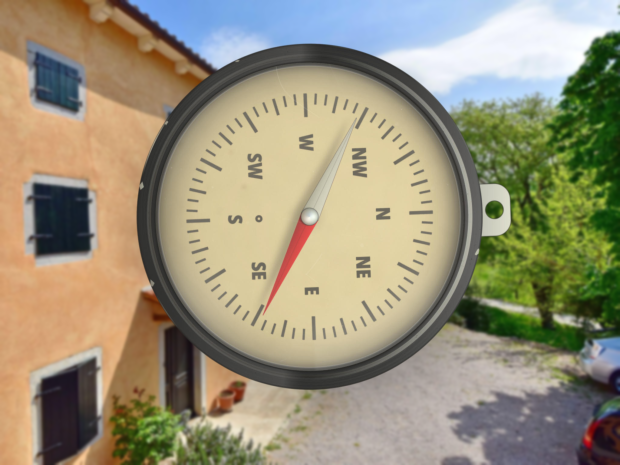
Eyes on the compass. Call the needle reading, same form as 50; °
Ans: 117.5; °
